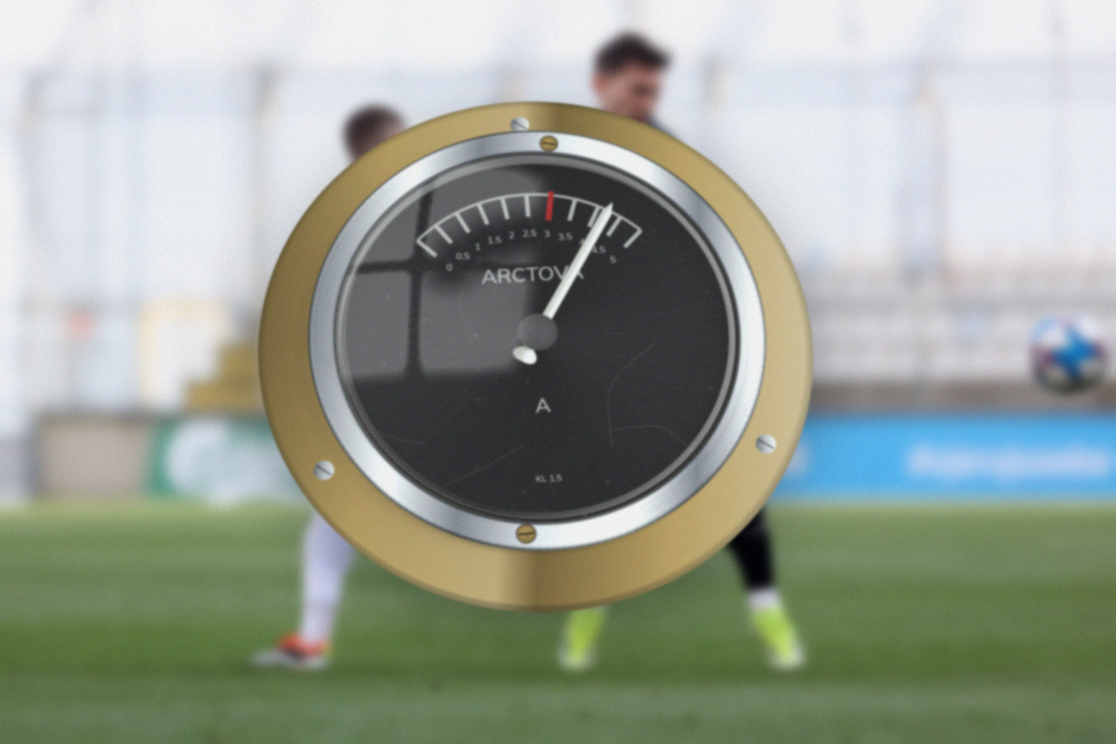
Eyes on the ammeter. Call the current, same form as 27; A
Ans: 4.25; A
